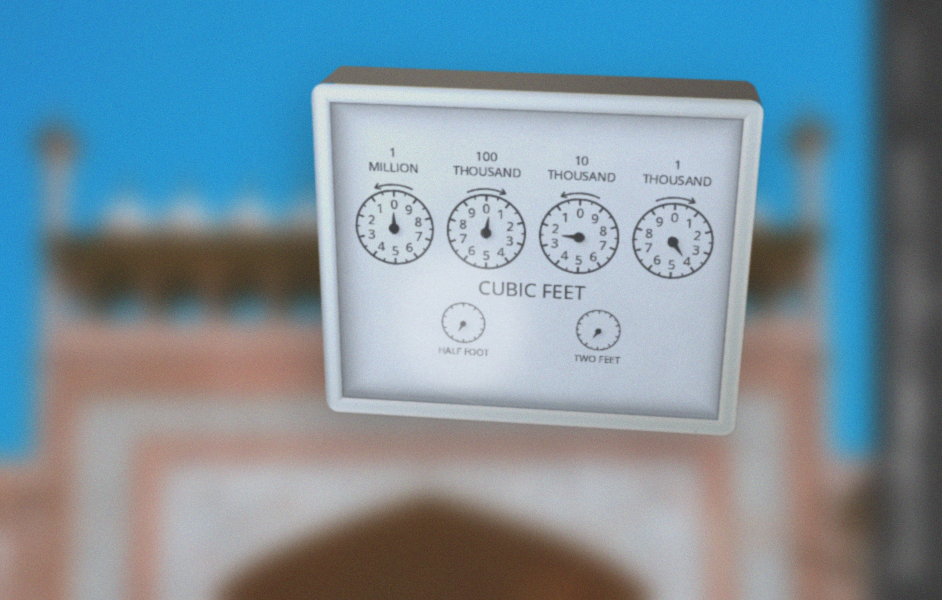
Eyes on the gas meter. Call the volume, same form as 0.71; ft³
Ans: 2400; ft³
